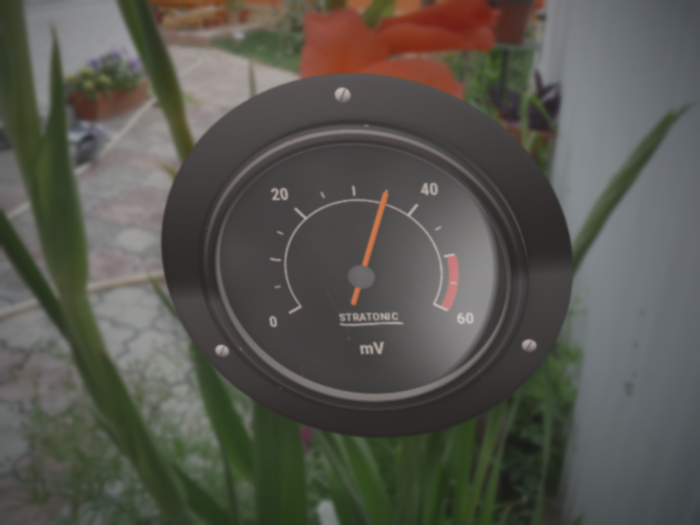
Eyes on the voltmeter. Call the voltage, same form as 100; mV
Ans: 35; mV
